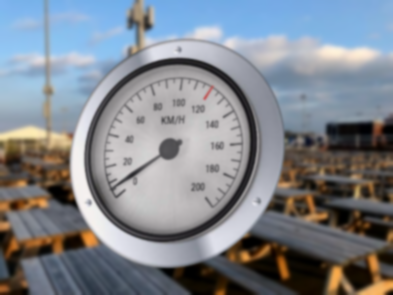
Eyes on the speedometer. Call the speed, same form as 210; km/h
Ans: 5; km/h
